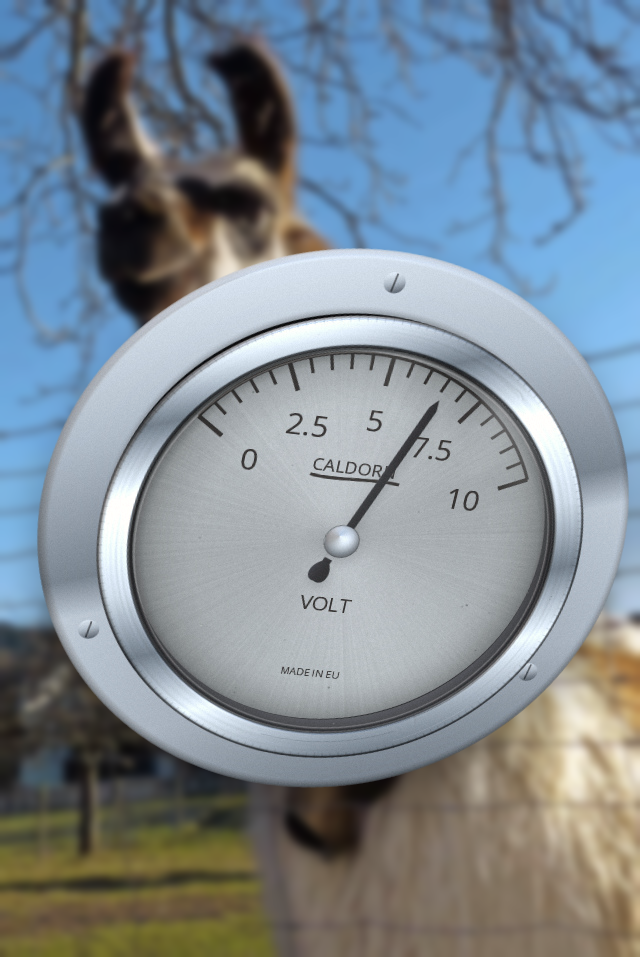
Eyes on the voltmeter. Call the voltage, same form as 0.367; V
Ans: 6.5; V
